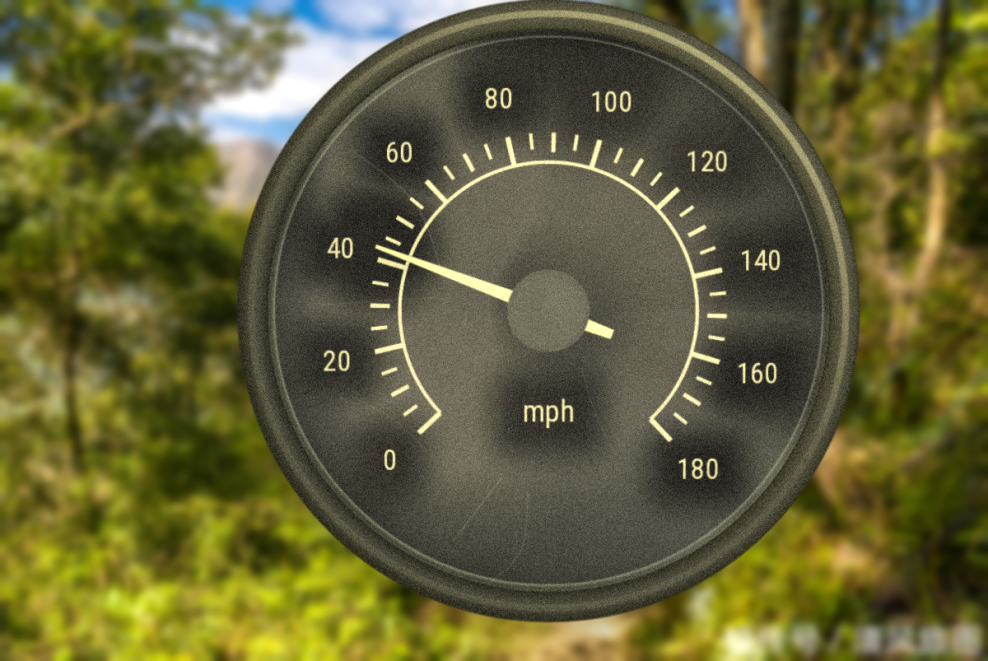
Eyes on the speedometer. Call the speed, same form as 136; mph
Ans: 42.5; mph
